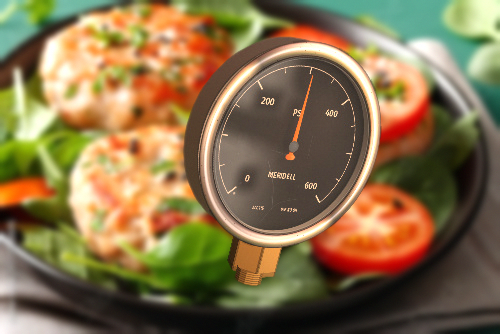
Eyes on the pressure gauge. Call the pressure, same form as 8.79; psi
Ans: 300; psi
